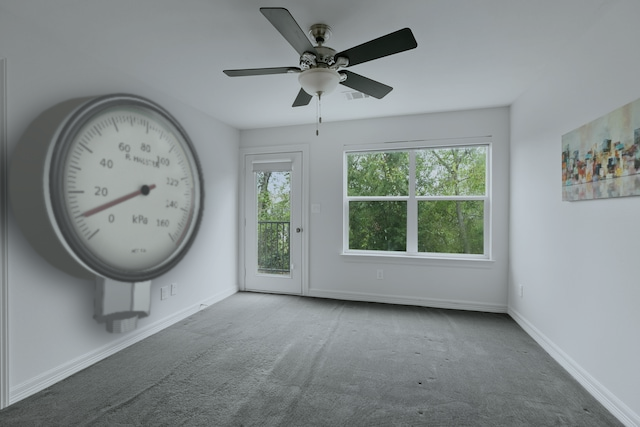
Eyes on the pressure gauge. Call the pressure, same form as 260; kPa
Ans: 10; kPa
